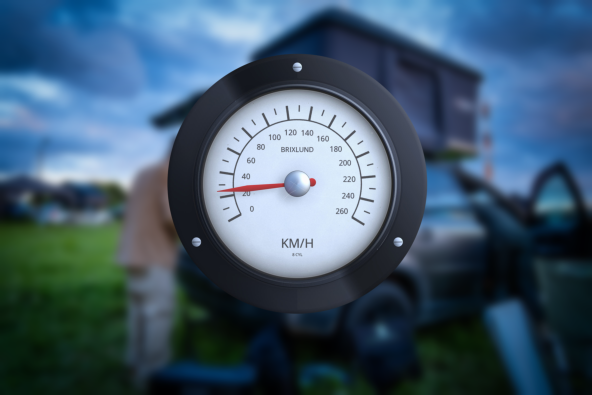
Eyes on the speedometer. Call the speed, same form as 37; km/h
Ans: 25; km/h
